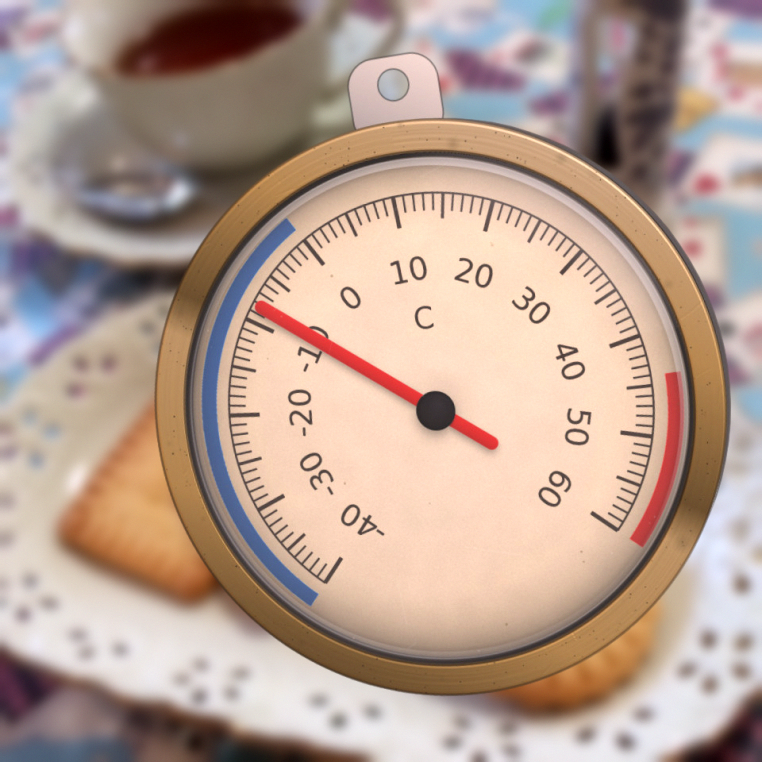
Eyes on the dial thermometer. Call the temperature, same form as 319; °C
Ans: -8; °C
